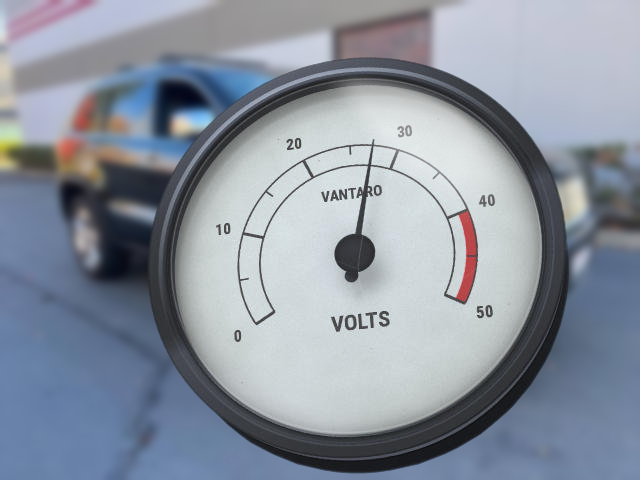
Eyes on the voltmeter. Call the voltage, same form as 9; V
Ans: 27.5; V
